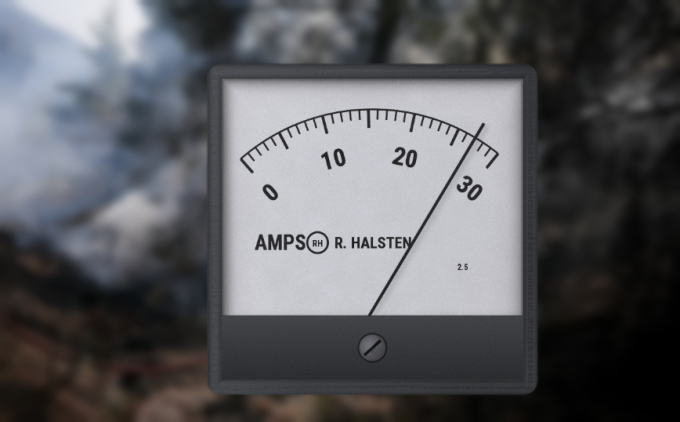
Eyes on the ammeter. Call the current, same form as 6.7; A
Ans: 27; A
